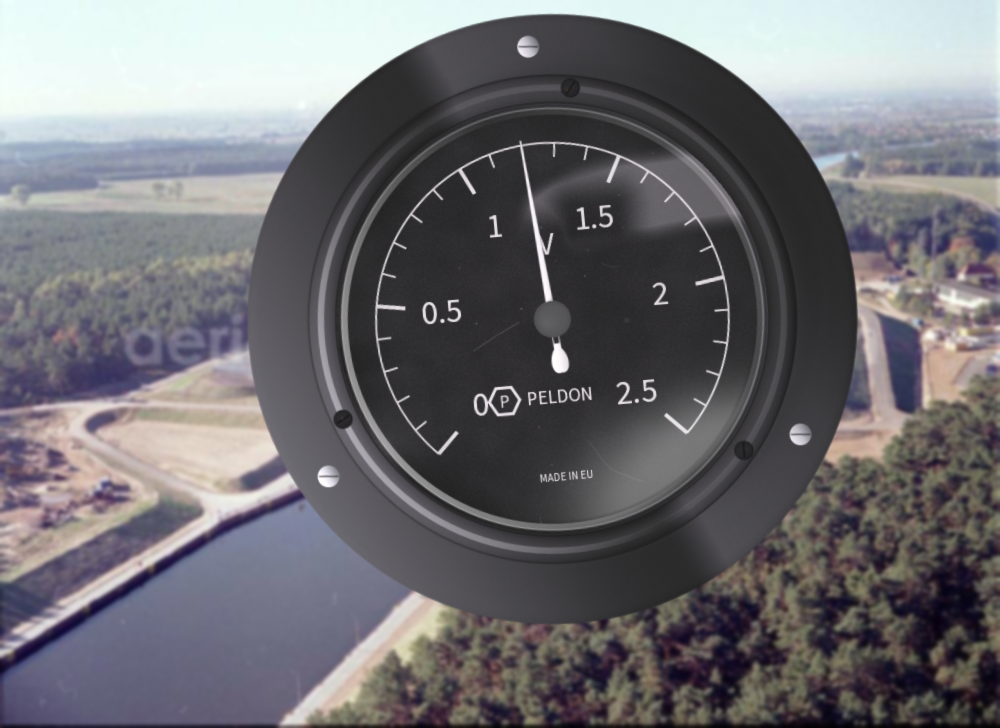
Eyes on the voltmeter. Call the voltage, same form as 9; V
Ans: 1.2; V
